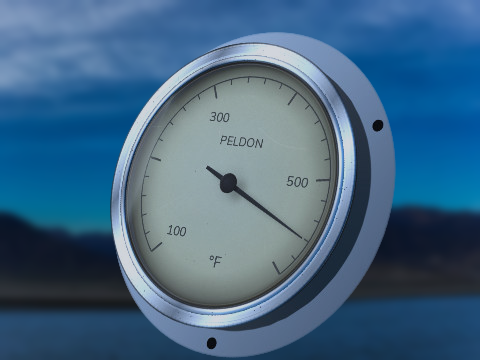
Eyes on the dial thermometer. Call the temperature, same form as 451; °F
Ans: 560; °F
